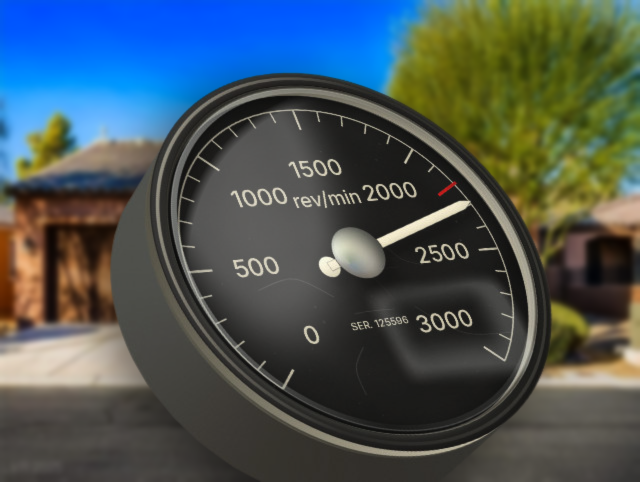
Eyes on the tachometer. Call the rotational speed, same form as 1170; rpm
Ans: 2300; rpm
